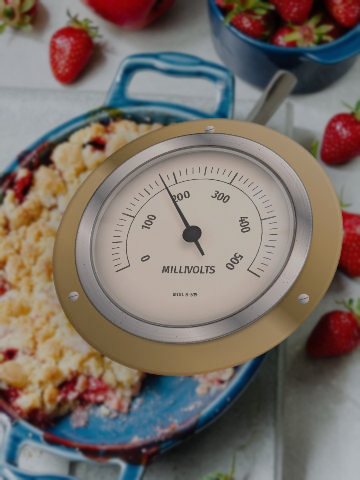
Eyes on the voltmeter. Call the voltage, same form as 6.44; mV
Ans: 180; mV
